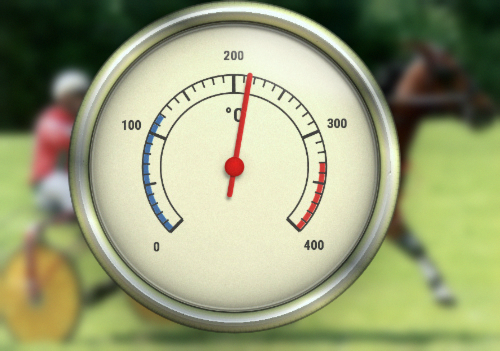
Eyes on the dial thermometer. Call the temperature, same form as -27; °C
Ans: 215; °C
